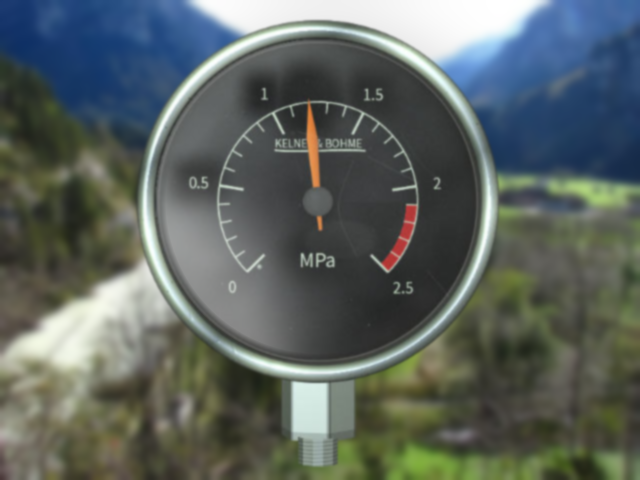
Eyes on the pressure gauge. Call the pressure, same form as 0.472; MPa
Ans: 1.2; MPa
